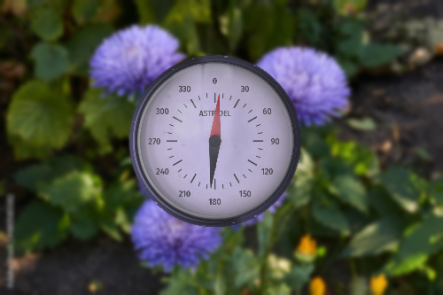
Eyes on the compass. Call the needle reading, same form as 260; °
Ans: 5; °
